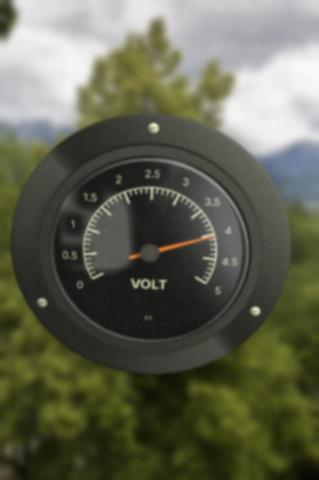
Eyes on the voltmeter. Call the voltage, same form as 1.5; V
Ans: 4; V
